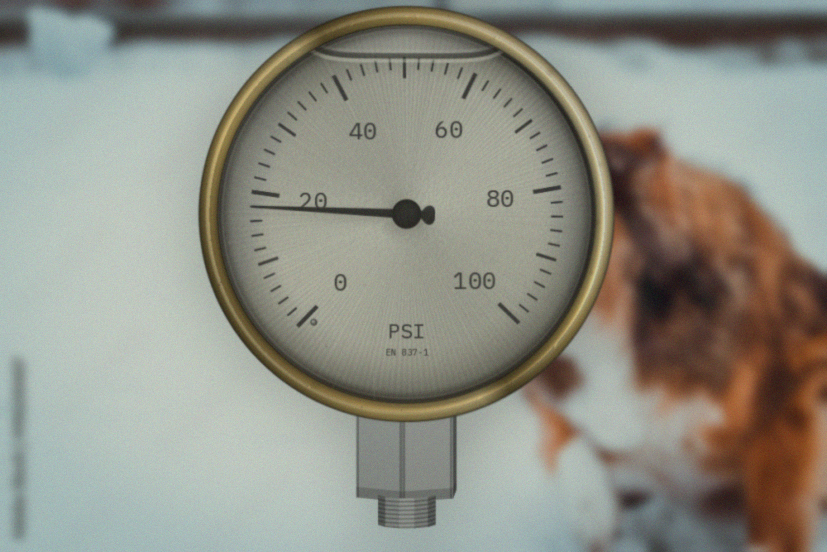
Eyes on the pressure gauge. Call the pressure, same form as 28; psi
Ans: 18; psi
